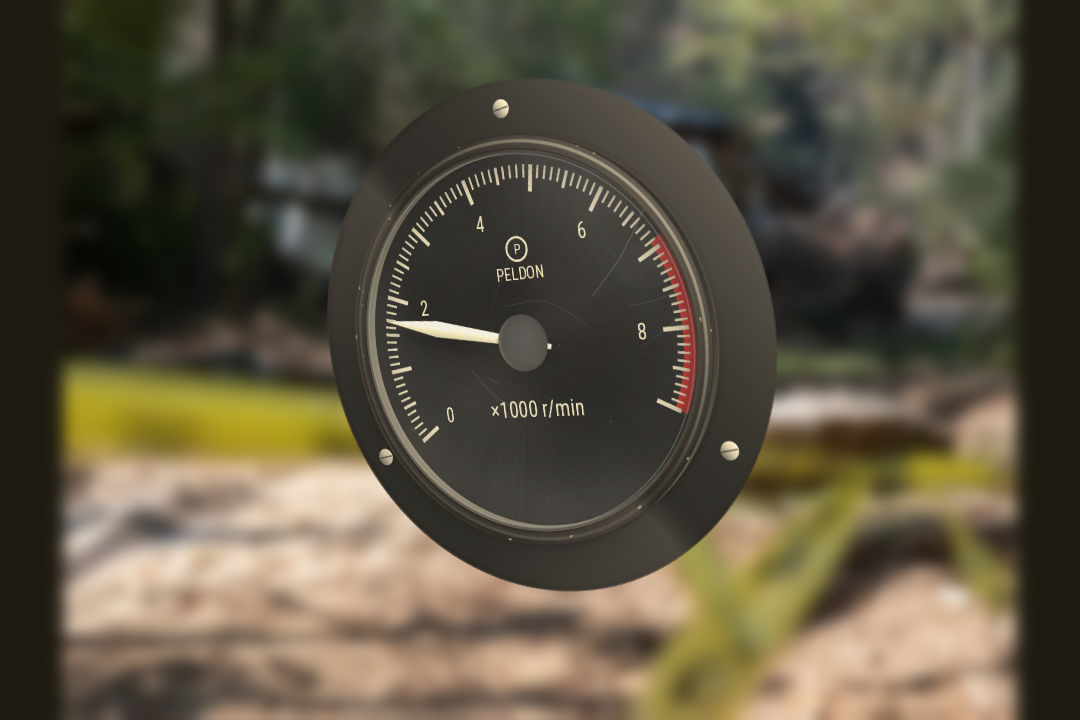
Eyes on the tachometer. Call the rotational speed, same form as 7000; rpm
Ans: 1700; rpm
